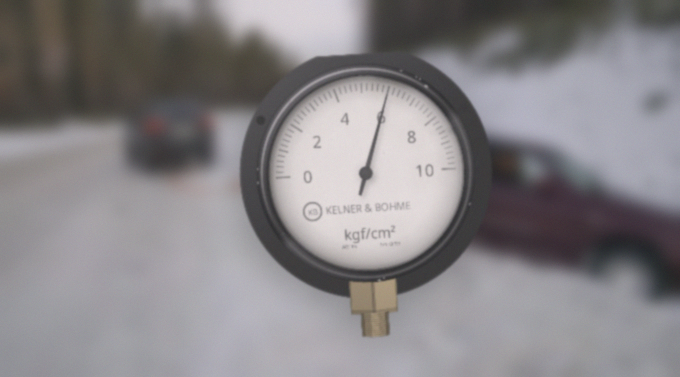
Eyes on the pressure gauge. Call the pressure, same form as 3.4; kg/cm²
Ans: 6; kg/cm²
